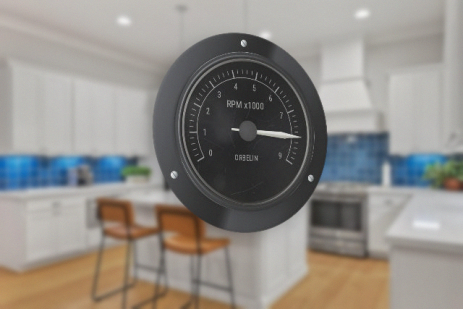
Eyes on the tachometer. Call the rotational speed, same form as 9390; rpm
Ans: 8000; rpm
